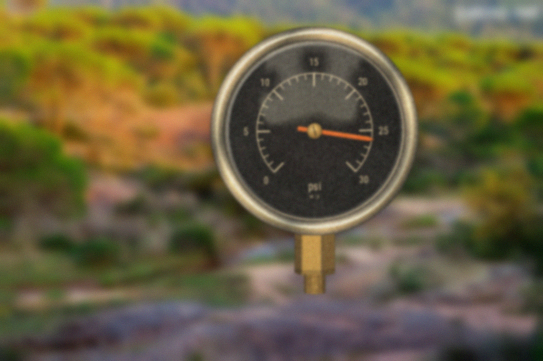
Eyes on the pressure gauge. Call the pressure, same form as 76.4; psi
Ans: 26; psi
